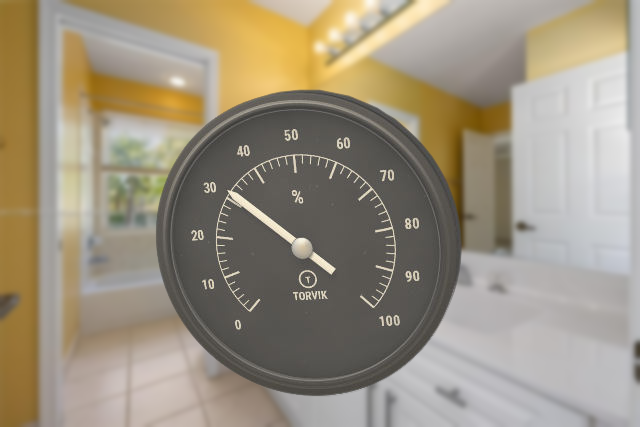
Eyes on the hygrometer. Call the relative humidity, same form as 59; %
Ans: 32; %
